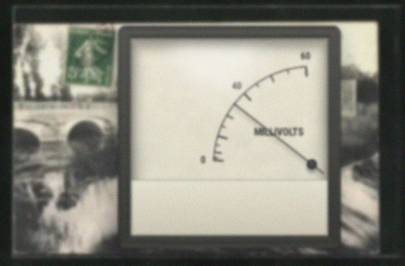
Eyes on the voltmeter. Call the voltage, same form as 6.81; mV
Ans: 35; mV
